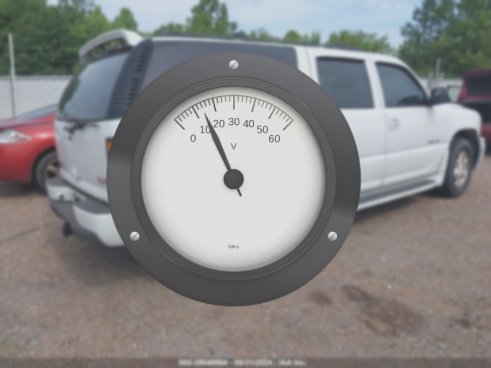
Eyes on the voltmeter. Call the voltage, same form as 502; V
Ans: 14; V
